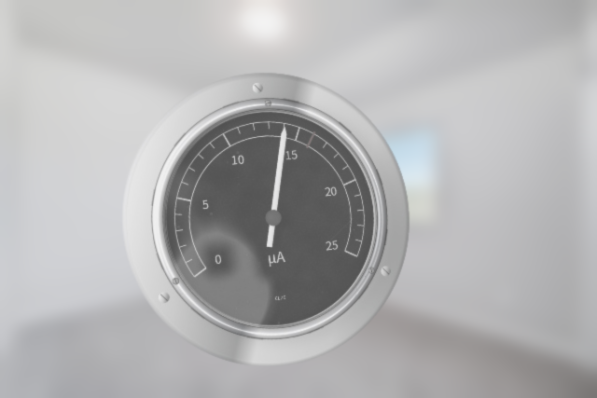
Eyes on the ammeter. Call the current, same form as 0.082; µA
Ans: 14; µA
